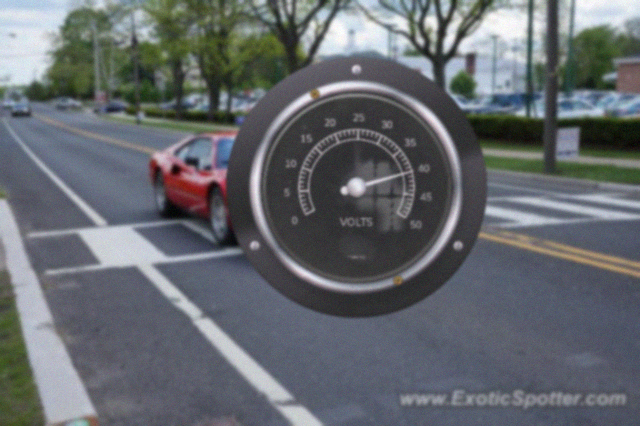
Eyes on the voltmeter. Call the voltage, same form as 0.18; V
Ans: 40; V
